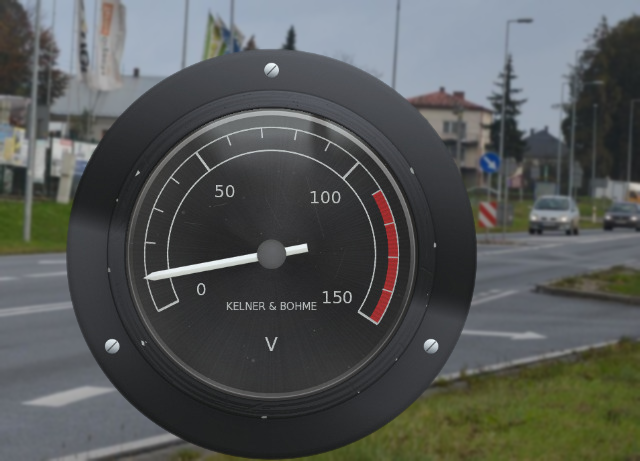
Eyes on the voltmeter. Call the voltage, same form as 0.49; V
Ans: 10; V
